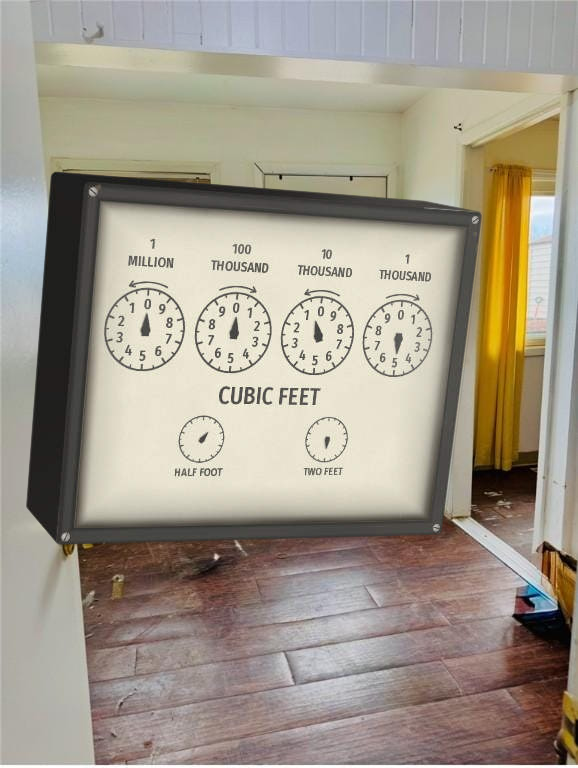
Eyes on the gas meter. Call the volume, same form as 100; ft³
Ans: 500; ft³
